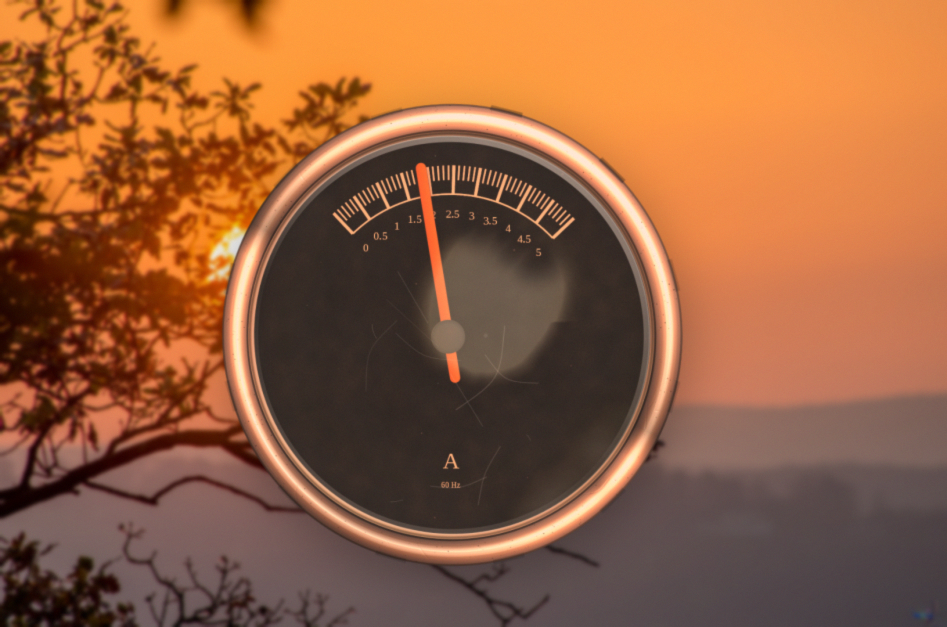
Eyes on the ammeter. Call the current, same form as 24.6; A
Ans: 1.9; A
